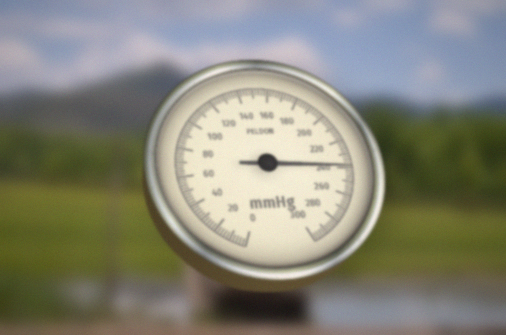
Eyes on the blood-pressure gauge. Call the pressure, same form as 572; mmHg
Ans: 240; mmHg
